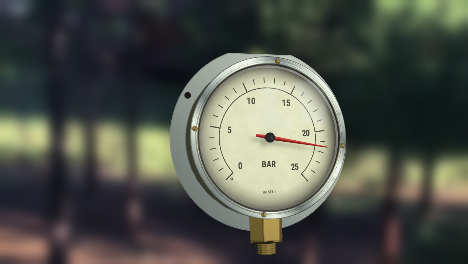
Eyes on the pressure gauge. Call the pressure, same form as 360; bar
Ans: 21.5; bar
